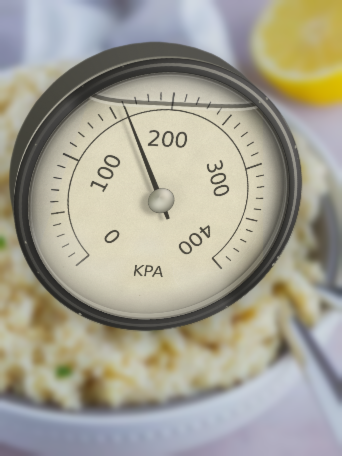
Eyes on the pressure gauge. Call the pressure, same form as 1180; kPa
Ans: 160; kPa
